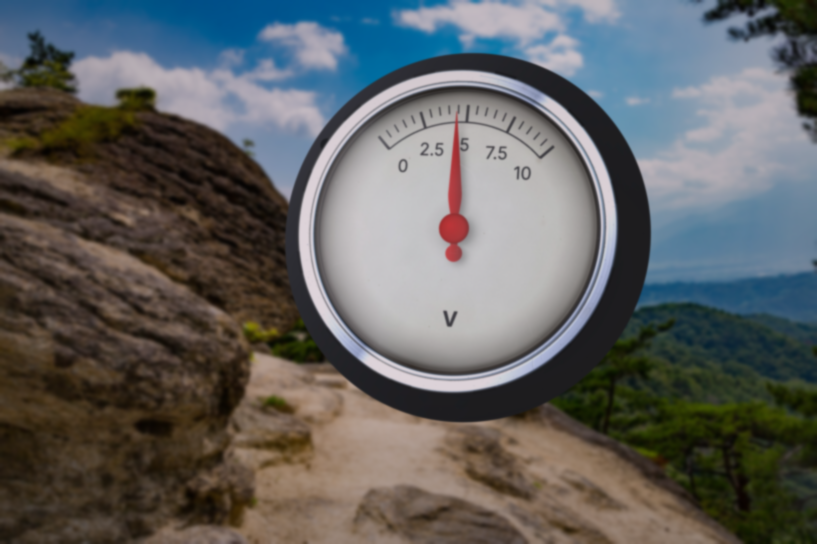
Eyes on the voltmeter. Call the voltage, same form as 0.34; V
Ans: 4.5; V
